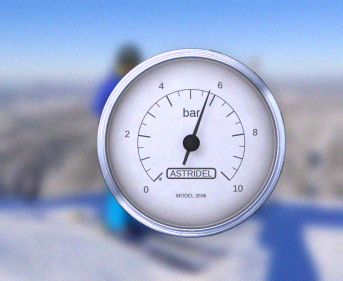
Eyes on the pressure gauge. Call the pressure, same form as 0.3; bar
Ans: 5.75; bar
